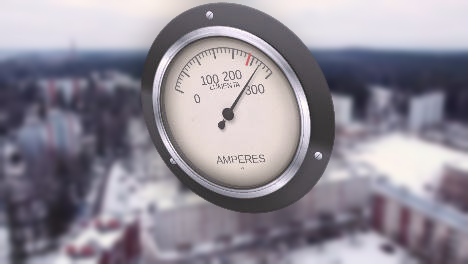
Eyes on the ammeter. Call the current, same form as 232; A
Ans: 270; A
